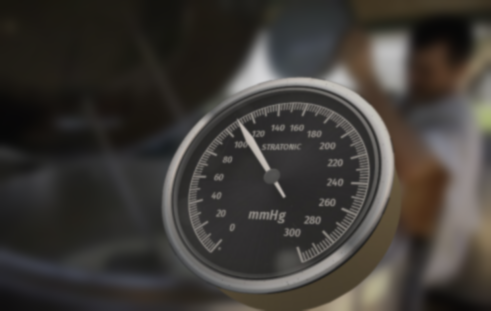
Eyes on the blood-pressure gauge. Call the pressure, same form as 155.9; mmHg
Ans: 110; mmHg
